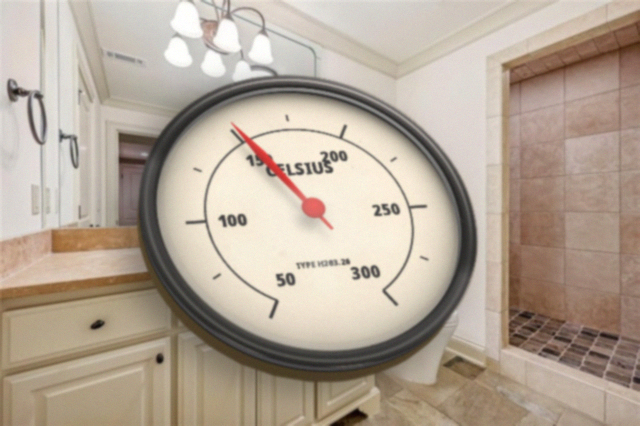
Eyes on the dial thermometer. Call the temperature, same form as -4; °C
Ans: 150; °C
